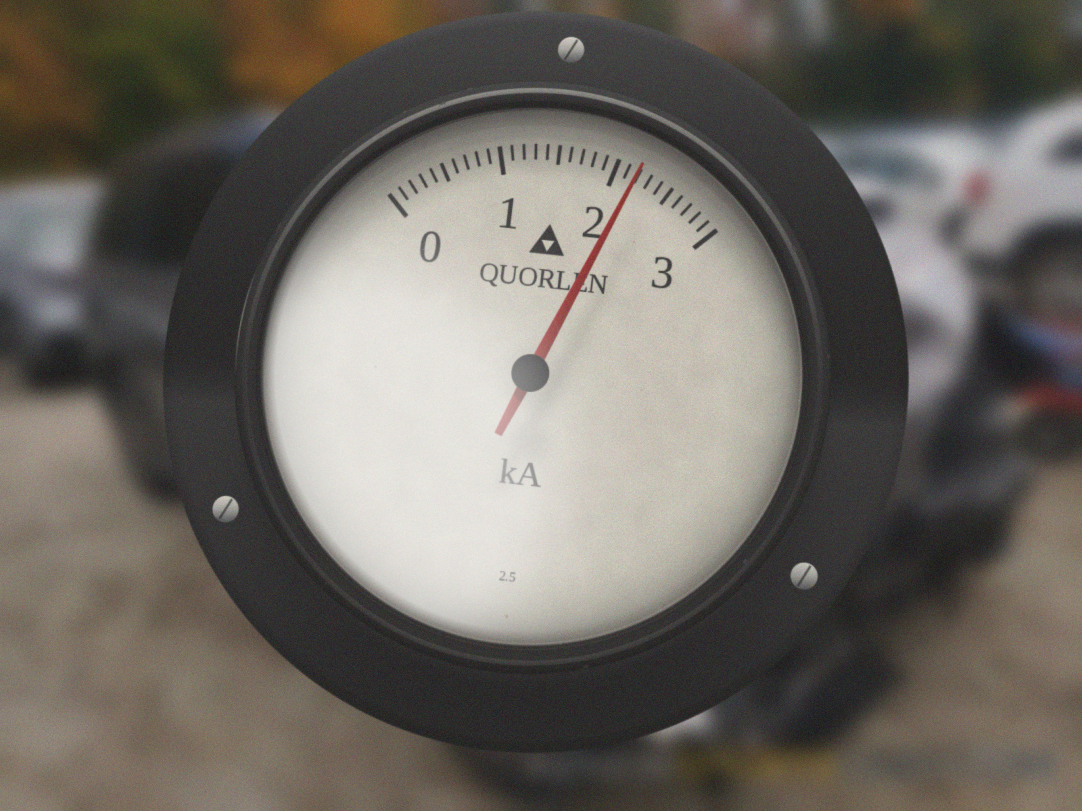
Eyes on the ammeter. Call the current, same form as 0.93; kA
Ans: 2.2; kA
